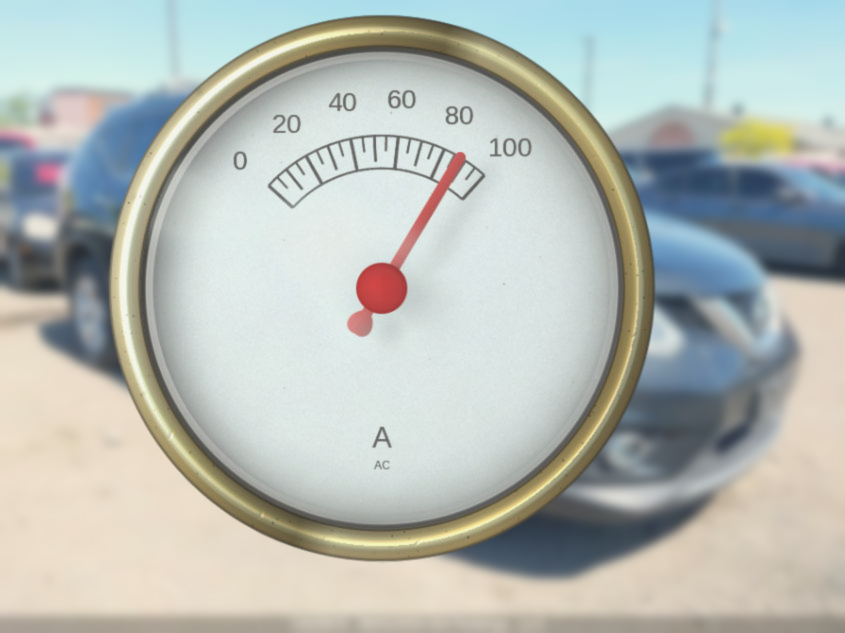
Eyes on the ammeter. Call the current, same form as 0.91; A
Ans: 87.5; A
